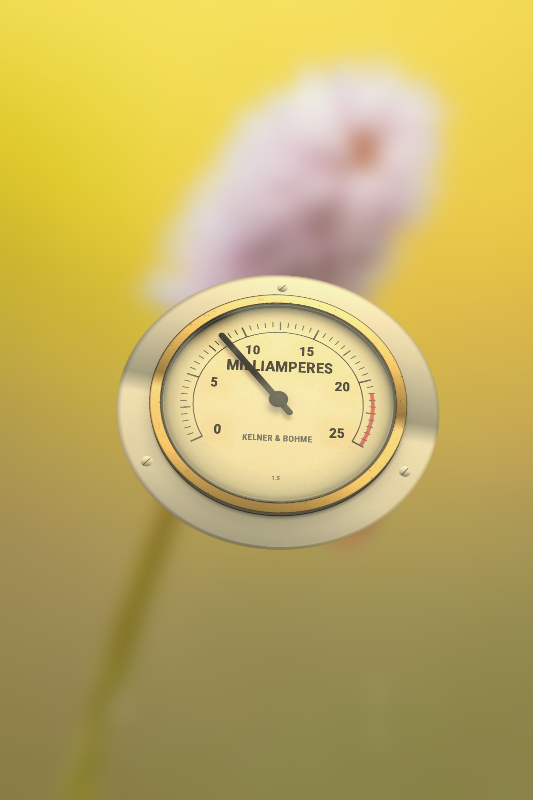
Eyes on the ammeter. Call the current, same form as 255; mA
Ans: 8.5; mA
